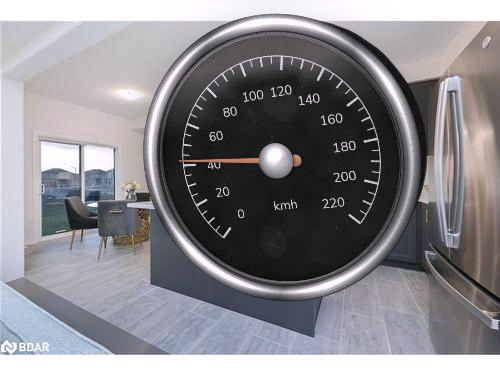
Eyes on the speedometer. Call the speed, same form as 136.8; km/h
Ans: 42.5; km/h
